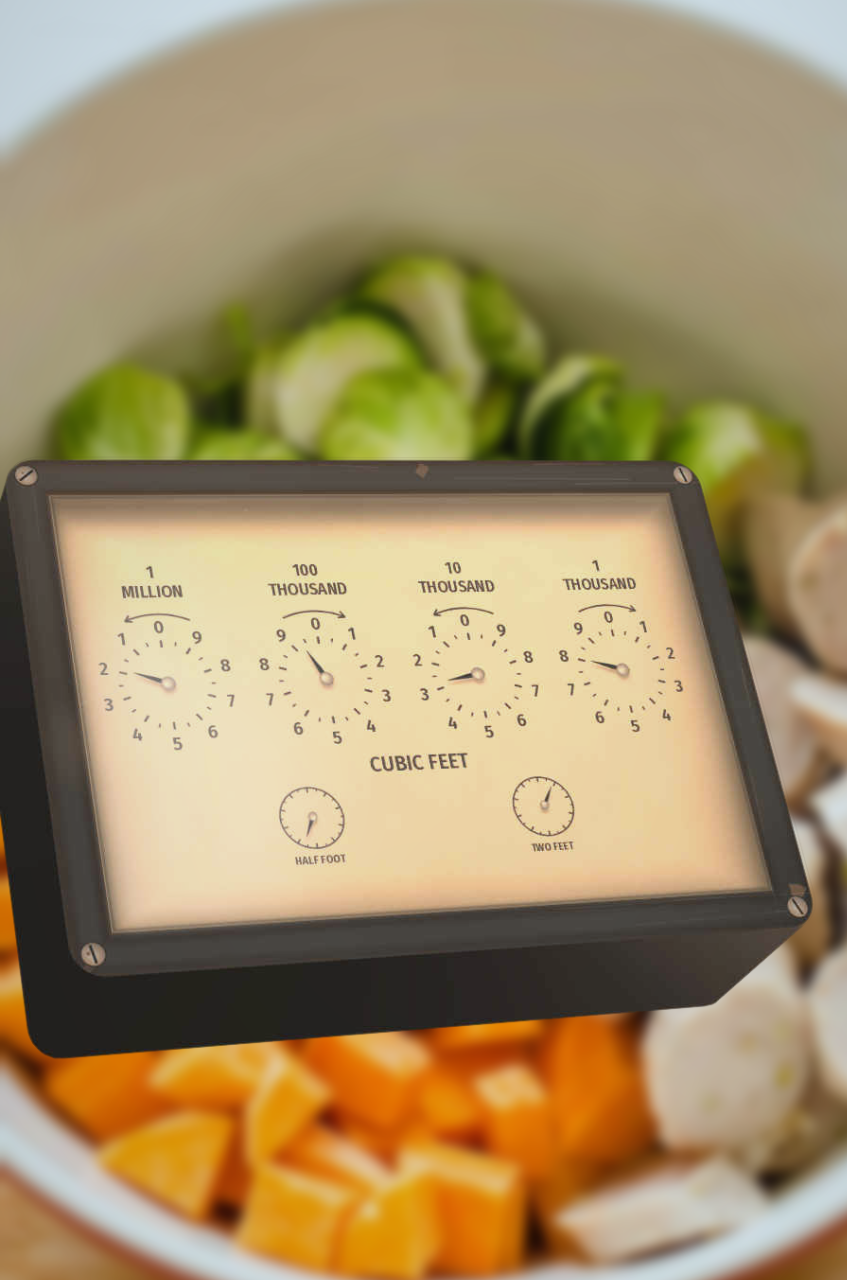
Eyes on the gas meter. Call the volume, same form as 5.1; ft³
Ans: 192800; ft³
